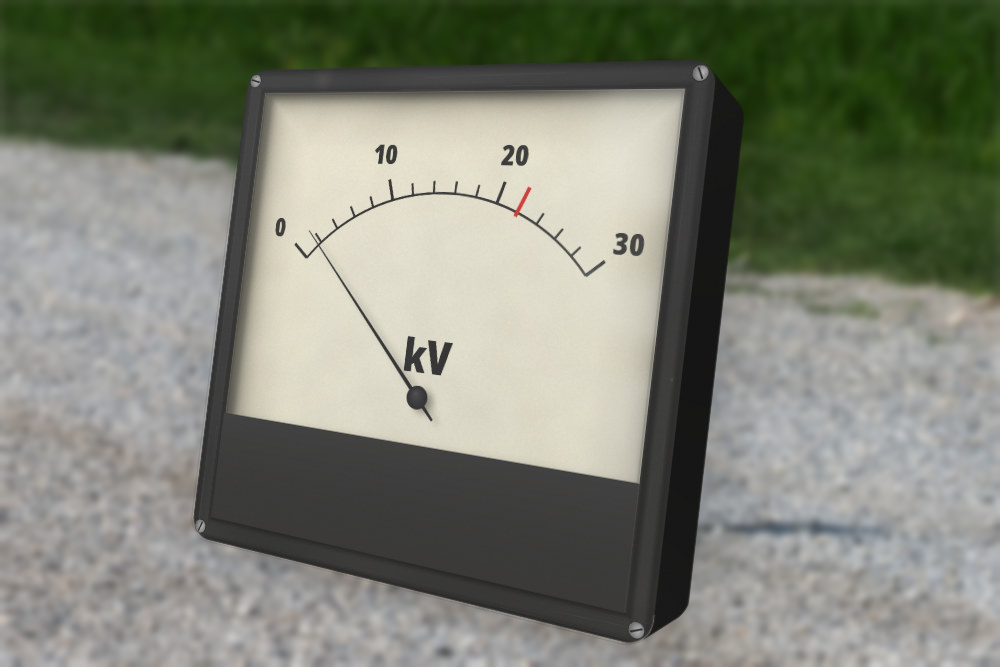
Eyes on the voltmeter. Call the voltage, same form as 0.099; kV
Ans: 2; kV
